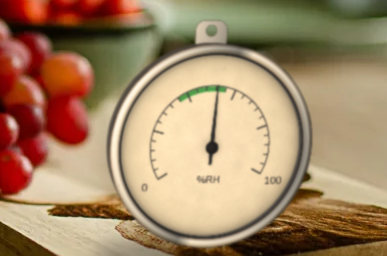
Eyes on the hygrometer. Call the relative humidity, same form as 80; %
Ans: 52; %
